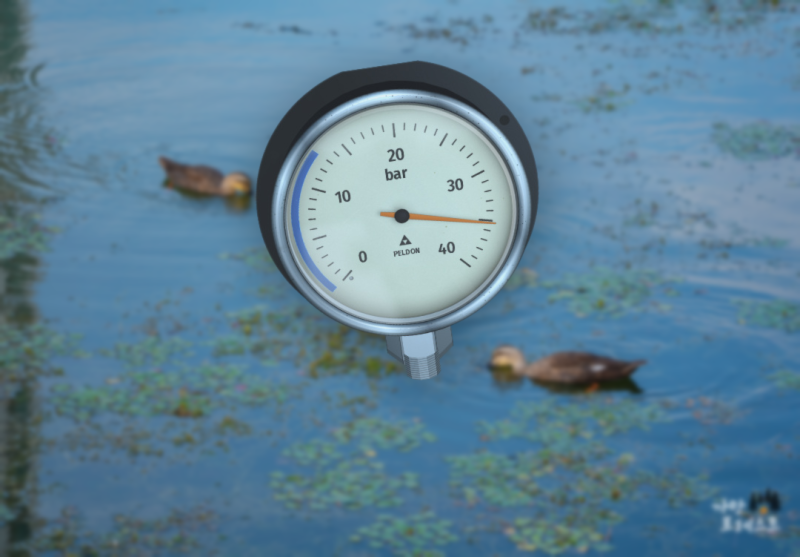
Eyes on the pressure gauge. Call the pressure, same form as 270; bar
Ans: 35; bar
